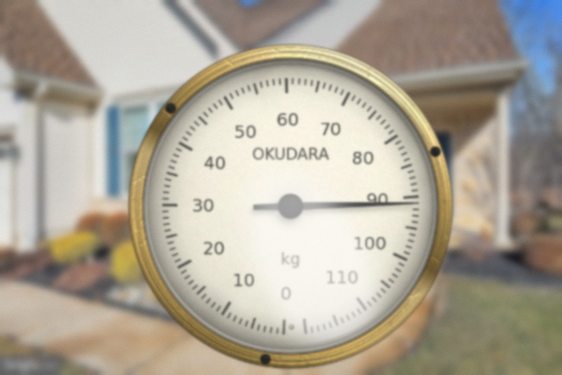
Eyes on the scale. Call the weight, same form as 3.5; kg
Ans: 91; kg
